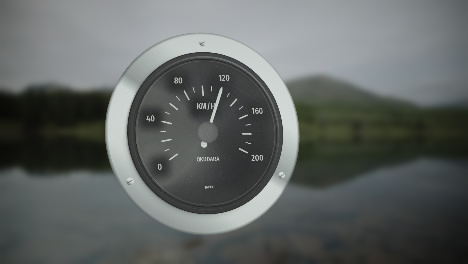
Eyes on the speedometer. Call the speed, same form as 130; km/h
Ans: 120; km/h
